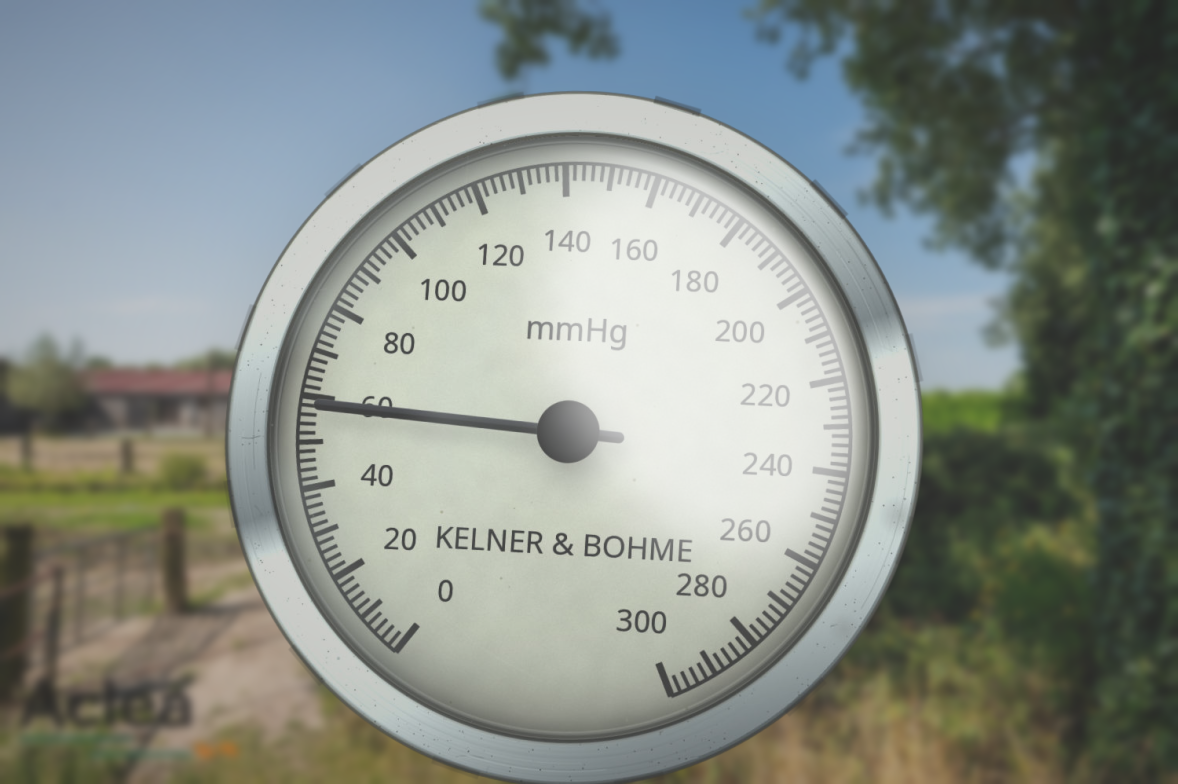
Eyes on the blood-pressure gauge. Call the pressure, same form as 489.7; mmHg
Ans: 58; mmHg
